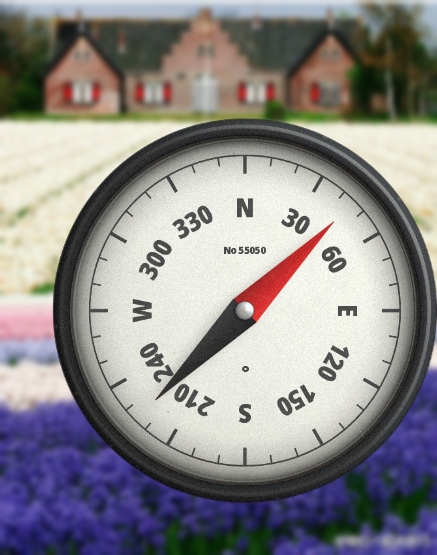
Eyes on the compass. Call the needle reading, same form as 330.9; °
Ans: 45; °
